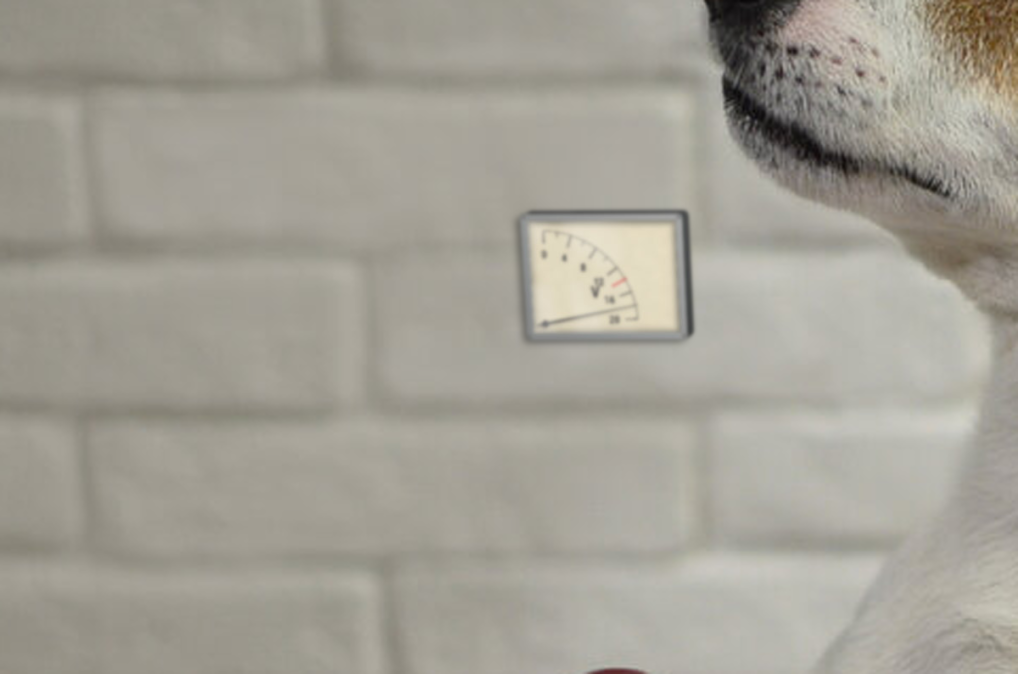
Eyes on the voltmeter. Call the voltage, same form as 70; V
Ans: 18; V
